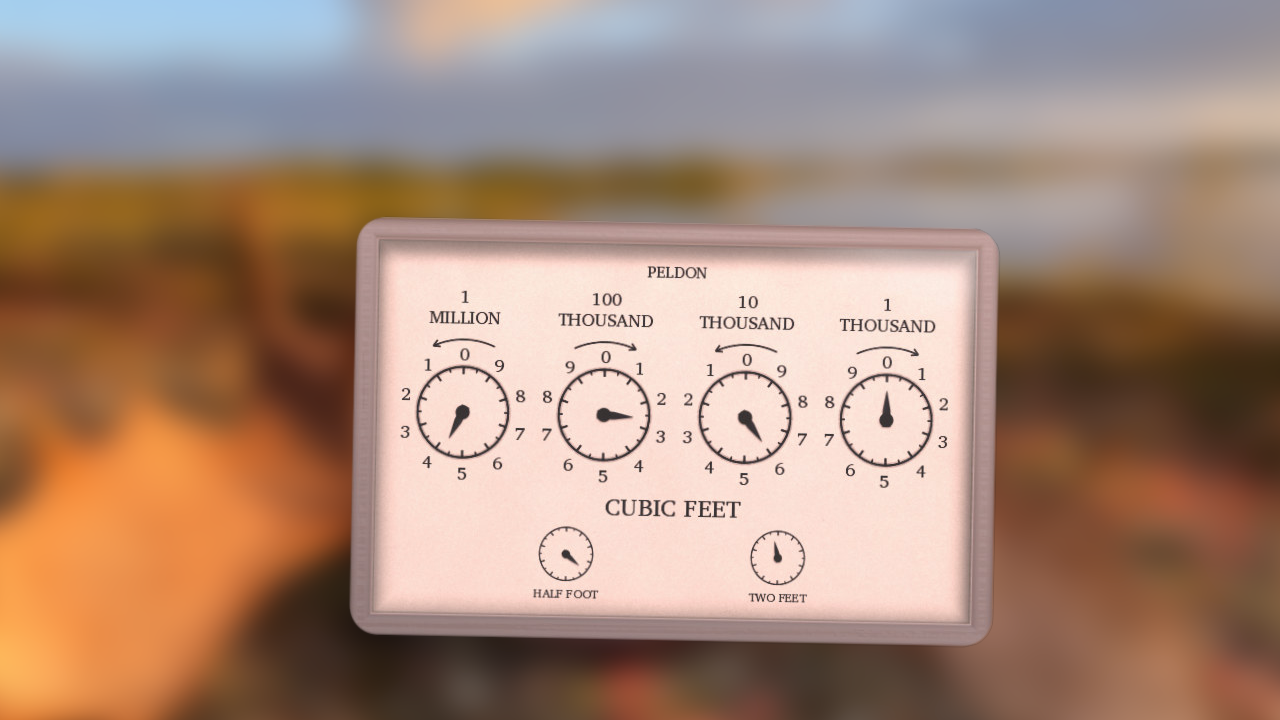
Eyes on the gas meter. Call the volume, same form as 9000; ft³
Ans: 426000; ft³
